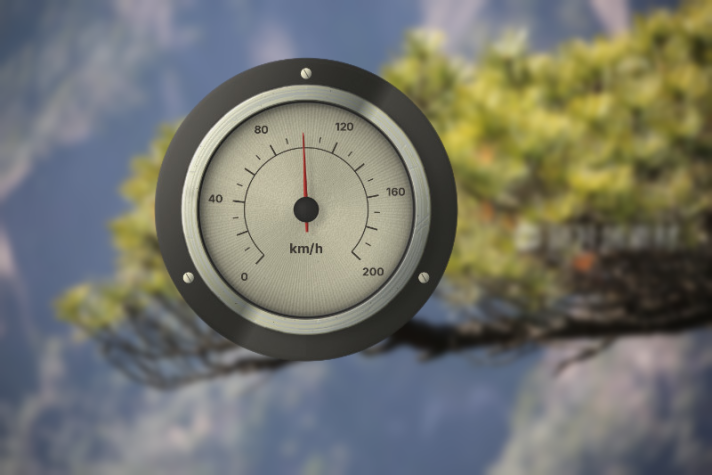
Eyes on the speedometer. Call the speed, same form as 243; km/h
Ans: 100; km/h
